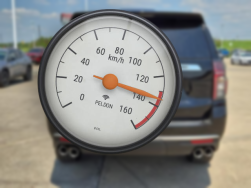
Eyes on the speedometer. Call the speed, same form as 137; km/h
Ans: 135; km/h
